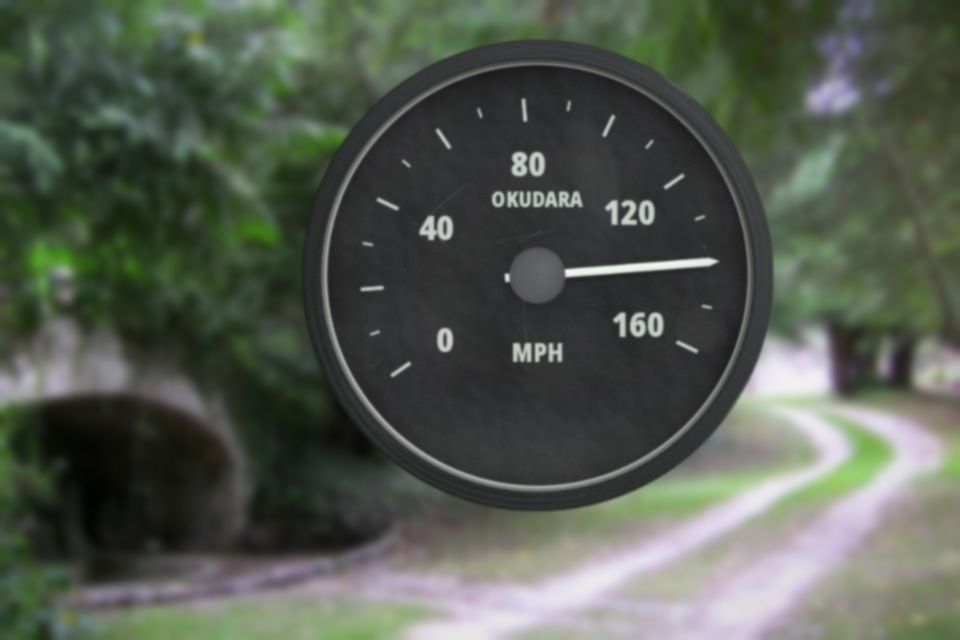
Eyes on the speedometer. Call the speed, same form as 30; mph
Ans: 140; mph
